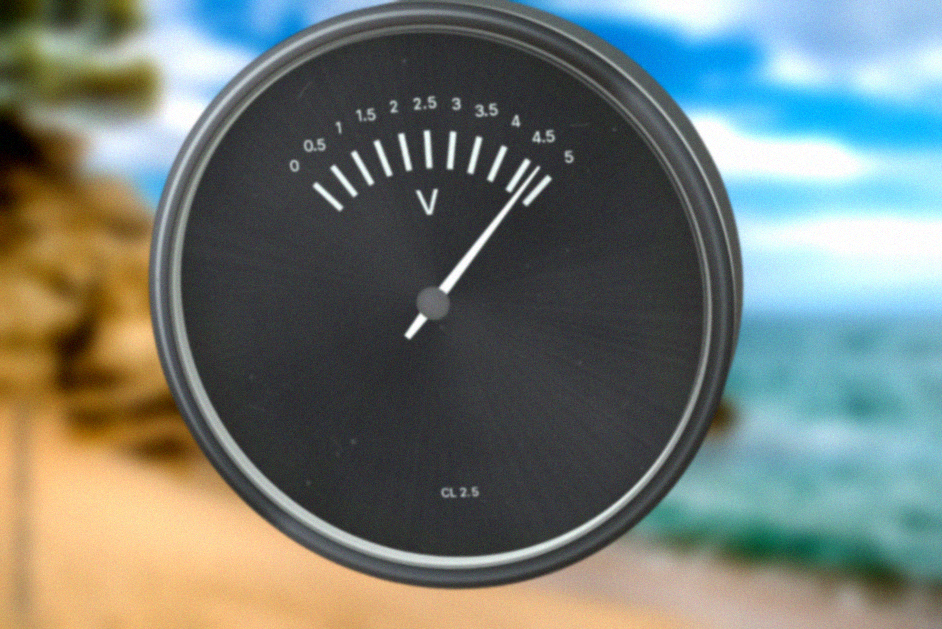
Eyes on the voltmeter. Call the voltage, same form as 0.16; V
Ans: 4.75; V
